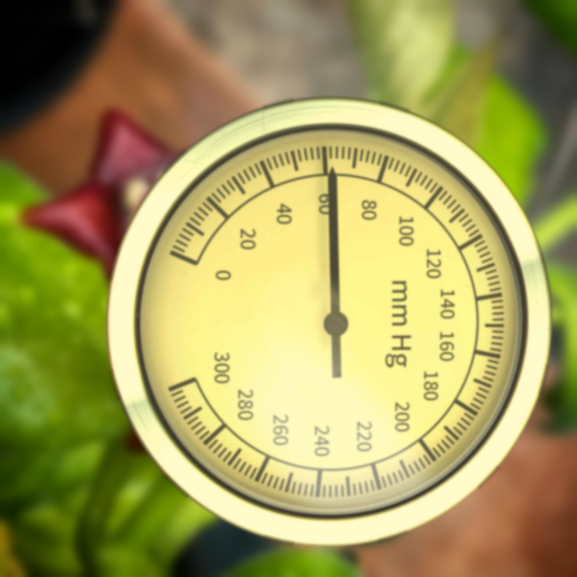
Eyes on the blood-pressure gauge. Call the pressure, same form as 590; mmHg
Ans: 62; mmHg
